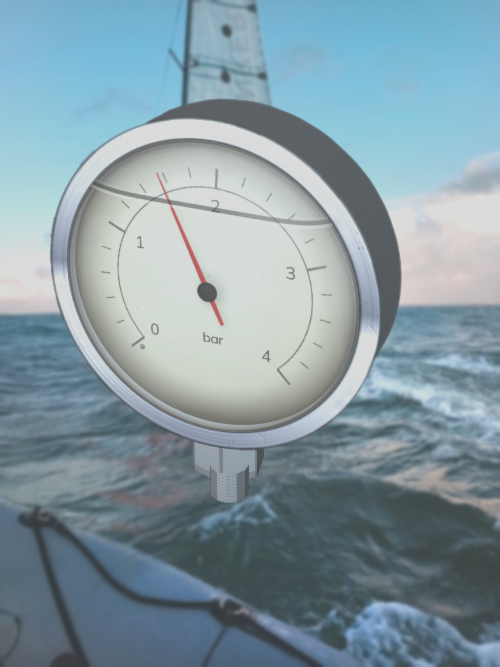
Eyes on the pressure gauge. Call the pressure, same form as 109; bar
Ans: 1.6; bar
